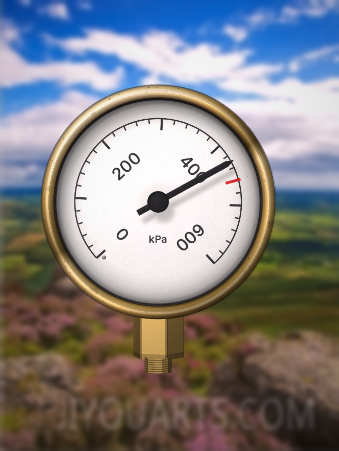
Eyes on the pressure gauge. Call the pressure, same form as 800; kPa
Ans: 430; kPa
